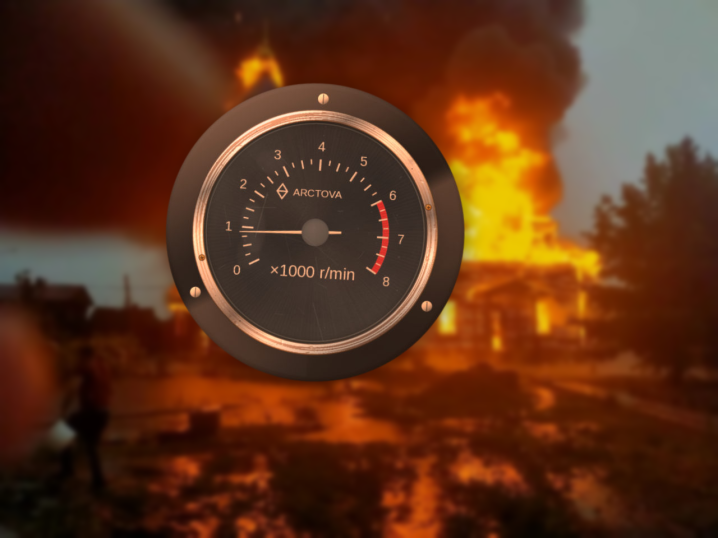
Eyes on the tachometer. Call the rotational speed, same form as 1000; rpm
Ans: 875; rpm
